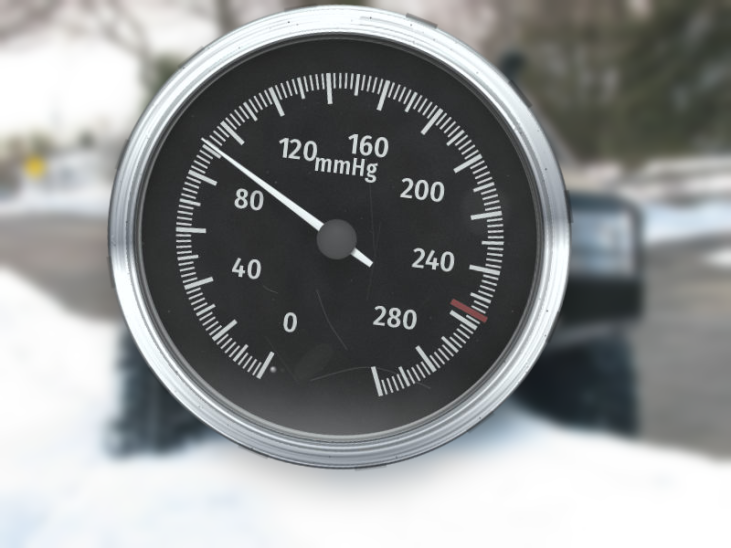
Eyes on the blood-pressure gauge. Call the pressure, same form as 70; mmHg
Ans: 92; mmHg
